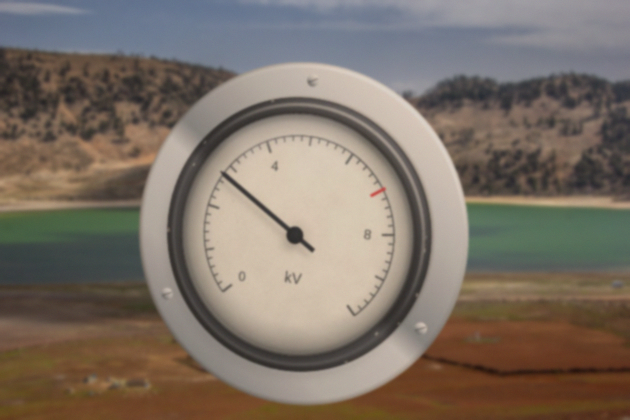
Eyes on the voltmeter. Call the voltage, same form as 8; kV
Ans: 2.8; kV
